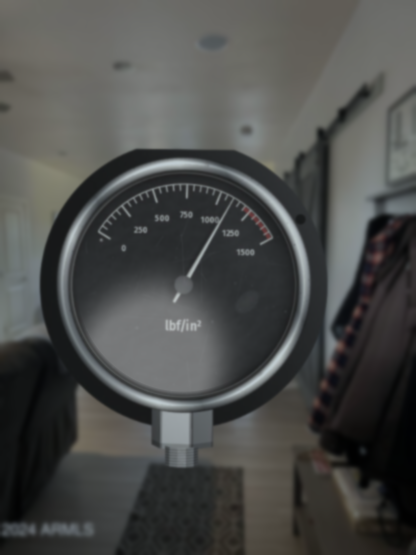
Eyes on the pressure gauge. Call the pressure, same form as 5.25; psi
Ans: 1100; psi
